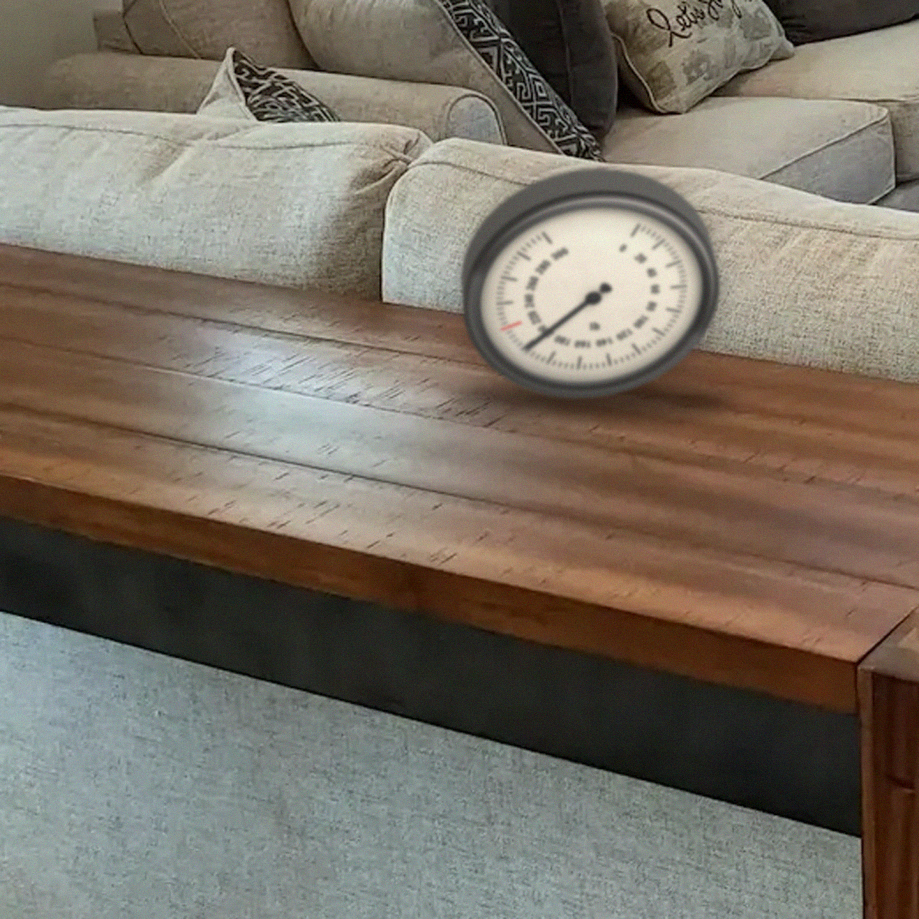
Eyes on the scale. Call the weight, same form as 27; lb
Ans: 200; lb
